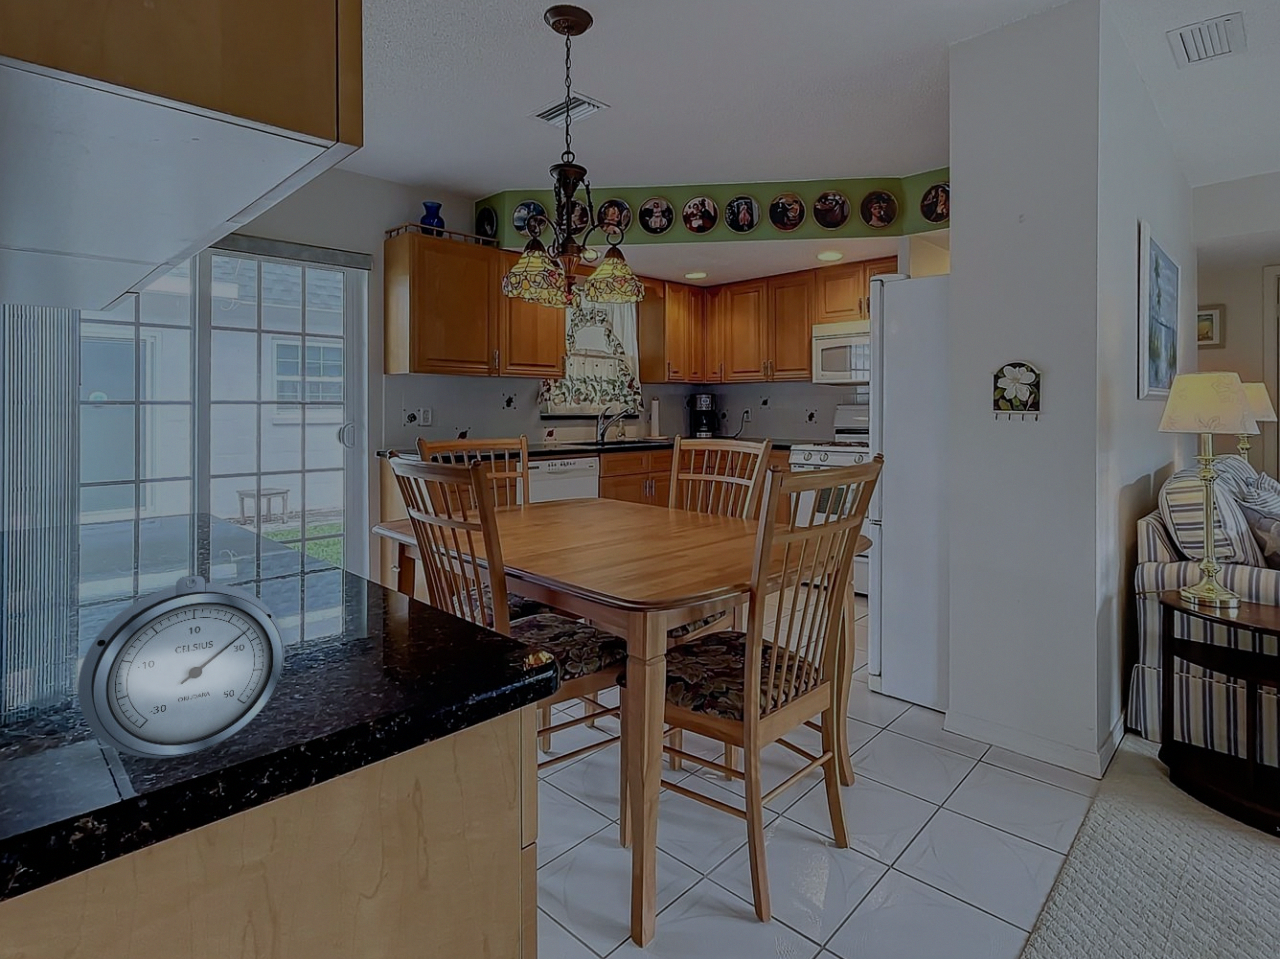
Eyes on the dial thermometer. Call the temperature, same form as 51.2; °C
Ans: 26; °C
